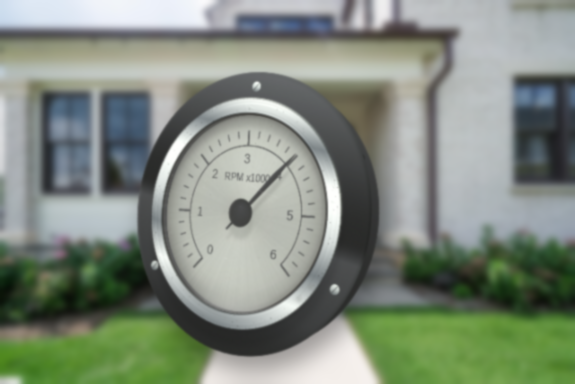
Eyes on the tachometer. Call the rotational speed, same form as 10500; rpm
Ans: 4000; rpm
